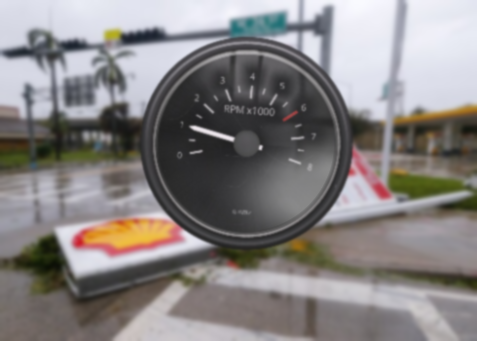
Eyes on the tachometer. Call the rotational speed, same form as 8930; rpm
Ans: 1000; rpm
